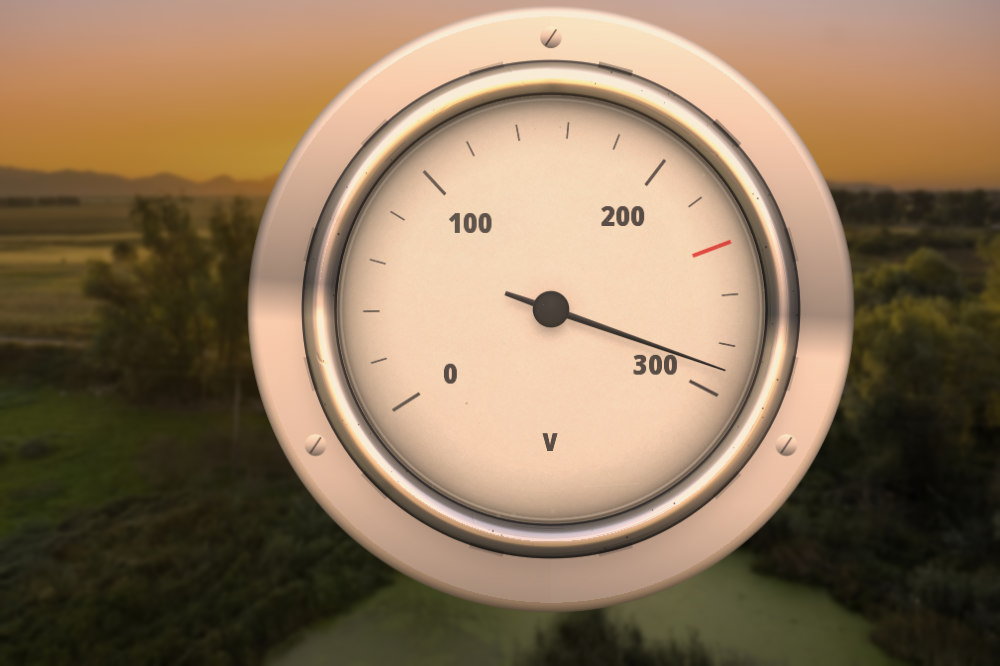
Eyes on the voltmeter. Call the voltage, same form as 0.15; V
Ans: 290; V
